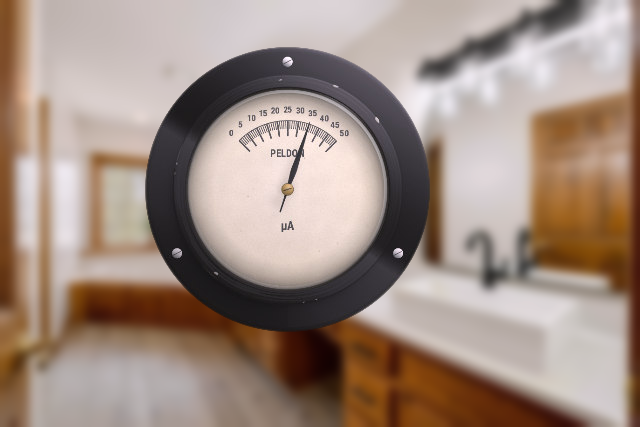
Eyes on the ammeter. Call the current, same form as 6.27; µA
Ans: 35; µA
